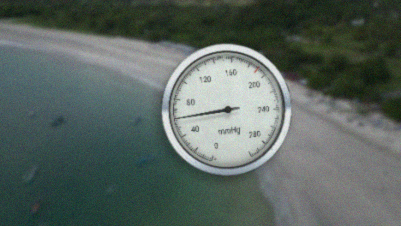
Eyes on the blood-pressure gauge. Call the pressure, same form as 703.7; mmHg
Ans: 60; mmHg
